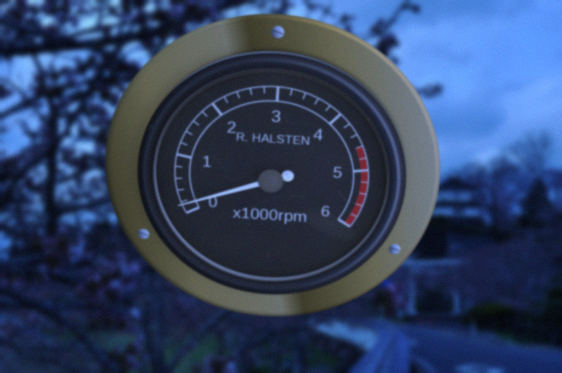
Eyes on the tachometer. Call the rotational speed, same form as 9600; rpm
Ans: 200; rpm
